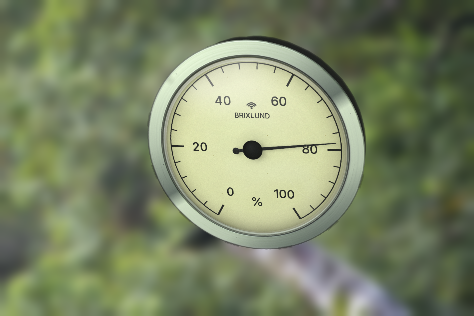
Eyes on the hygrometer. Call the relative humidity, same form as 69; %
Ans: 78; %
